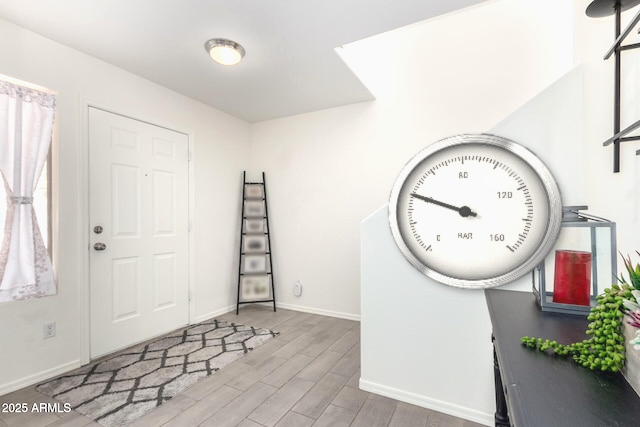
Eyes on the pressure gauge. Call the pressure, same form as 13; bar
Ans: 40; bar
